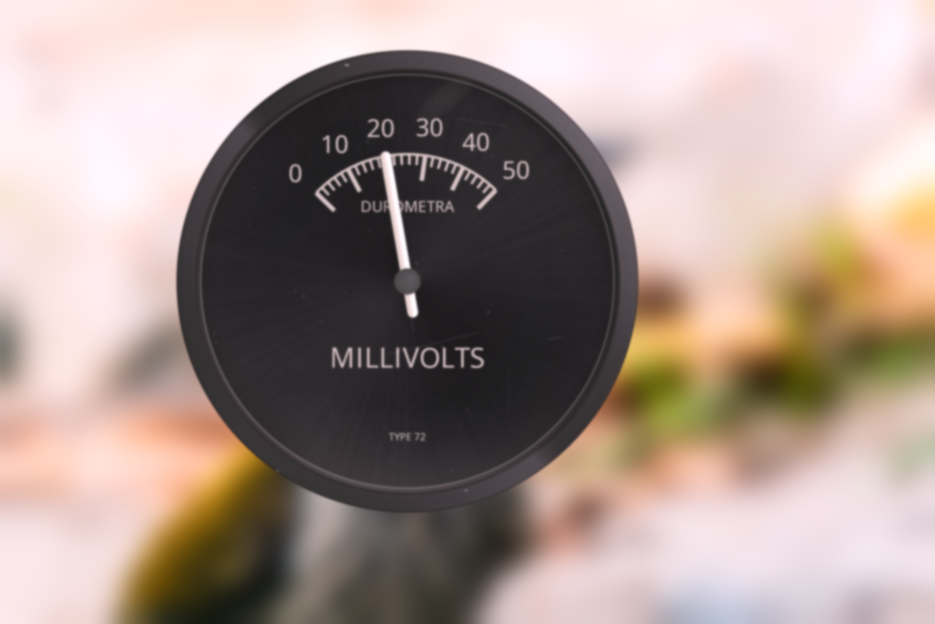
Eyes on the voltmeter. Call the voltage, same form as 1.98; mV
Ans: 20; mV
